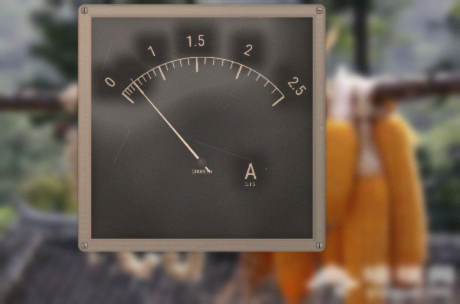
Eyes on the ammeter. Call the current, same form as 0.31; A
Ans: 0.5; A
